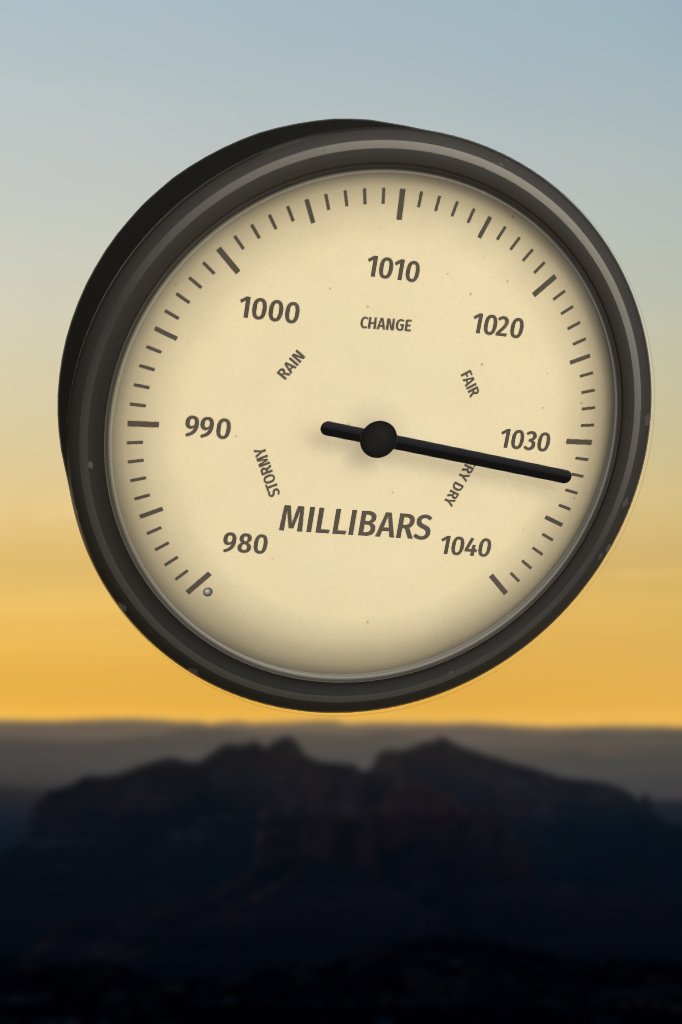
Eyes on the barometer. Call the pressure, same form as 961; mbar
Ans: 1032; mbar
